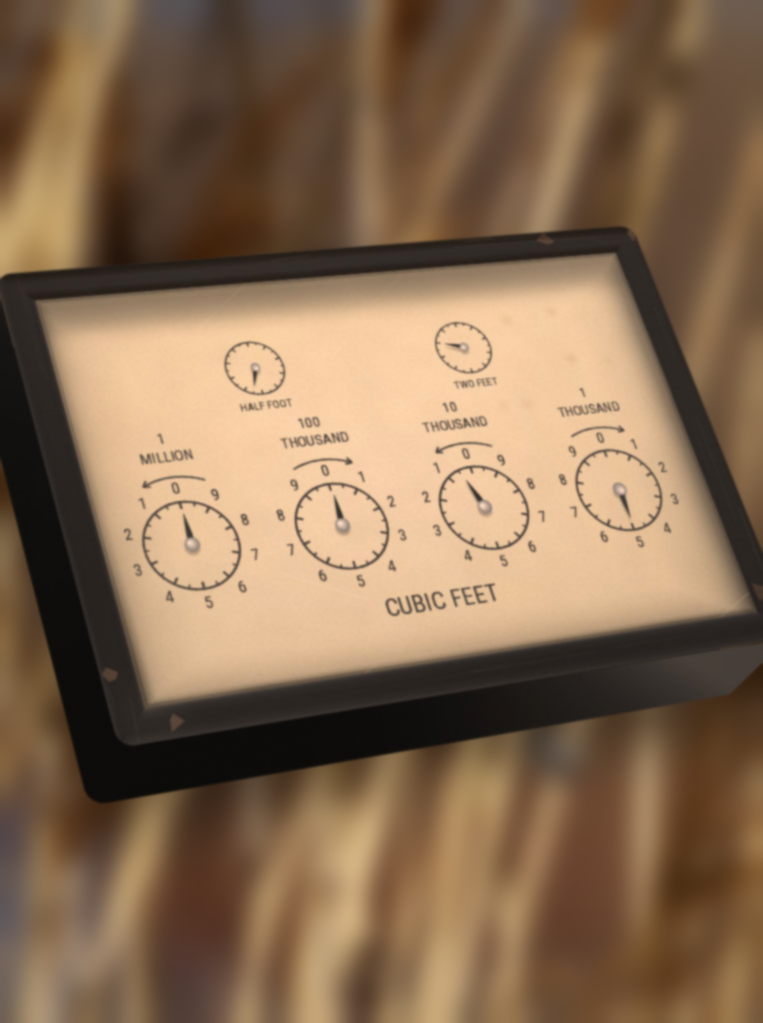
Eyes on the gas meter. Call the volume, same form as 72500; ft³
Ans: 500; ft³
